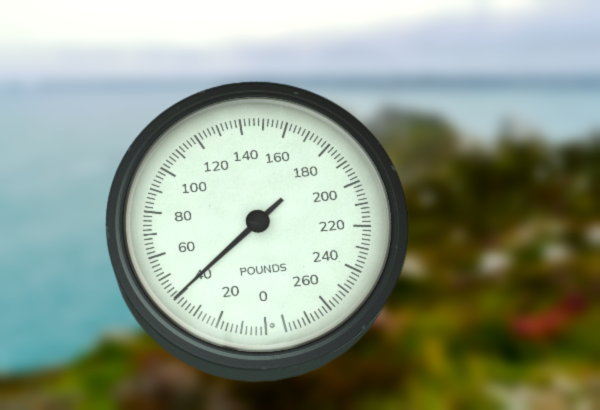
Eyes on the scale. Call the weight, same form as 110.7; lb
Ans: 40; lb
